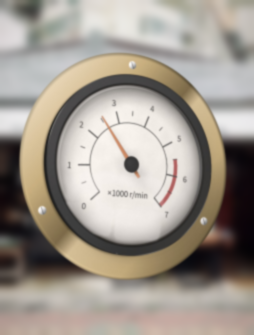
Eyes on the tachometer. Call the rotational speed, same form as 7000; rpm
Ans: 2500; rpm
